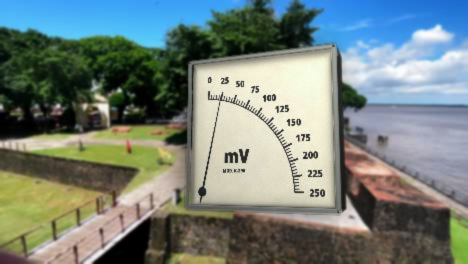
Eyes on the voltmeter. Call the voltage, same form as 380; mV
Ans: 25; mV
